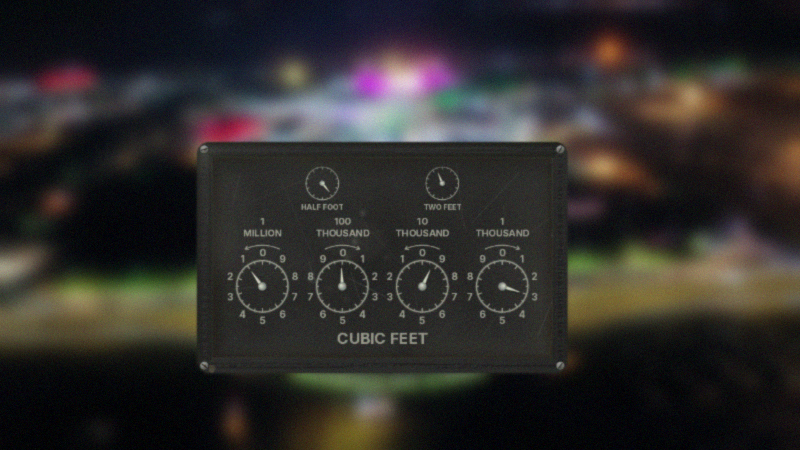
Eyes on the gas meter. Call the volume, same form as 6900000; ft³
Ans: 99300; ft³
